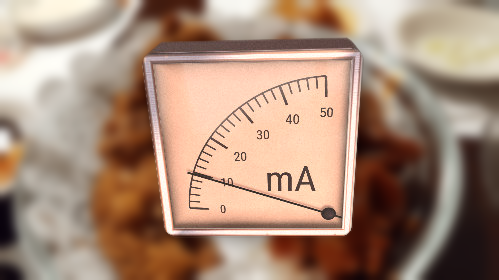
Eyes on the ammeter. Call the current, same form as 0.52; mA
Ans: 10; mA
